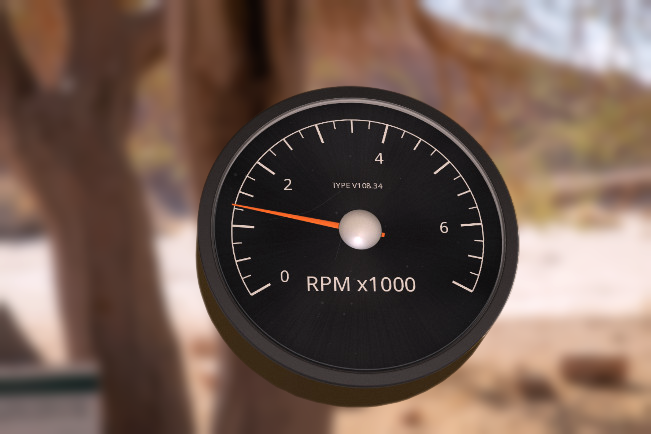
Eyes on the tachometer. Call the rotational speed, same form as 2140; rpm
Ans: 1250; rpm
